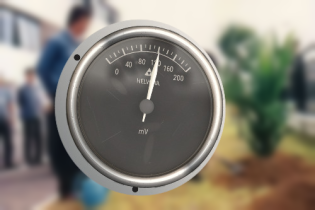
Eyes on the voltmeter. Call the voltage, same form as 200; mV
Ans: 120; mV
